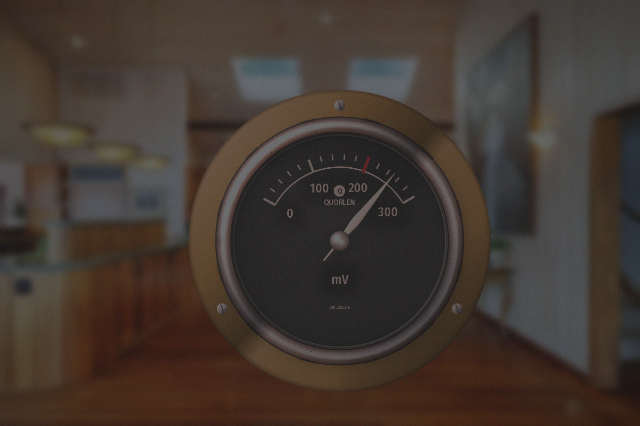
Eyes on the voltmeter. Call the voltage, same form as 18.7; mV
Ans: 250; mV
